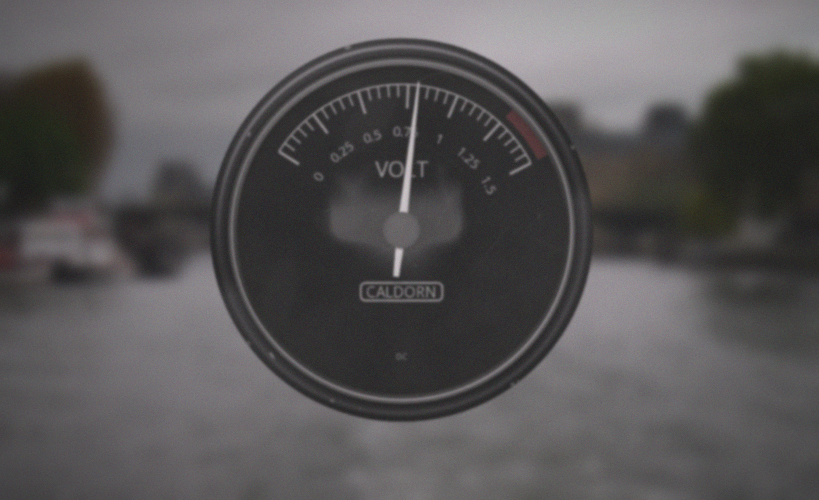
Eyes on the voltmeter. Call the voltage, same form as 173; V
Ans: 0.8; V
